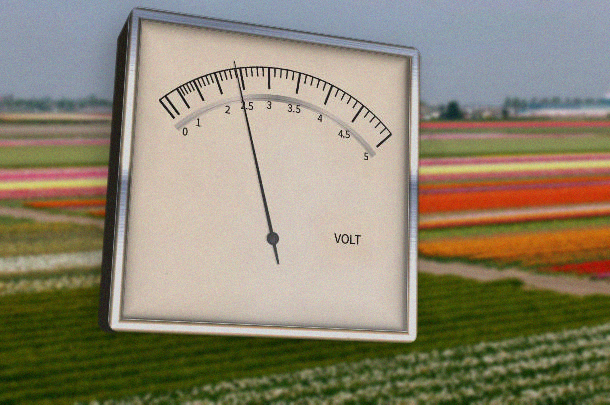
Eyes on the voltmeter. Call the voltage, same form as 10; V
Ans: 2.4; V
